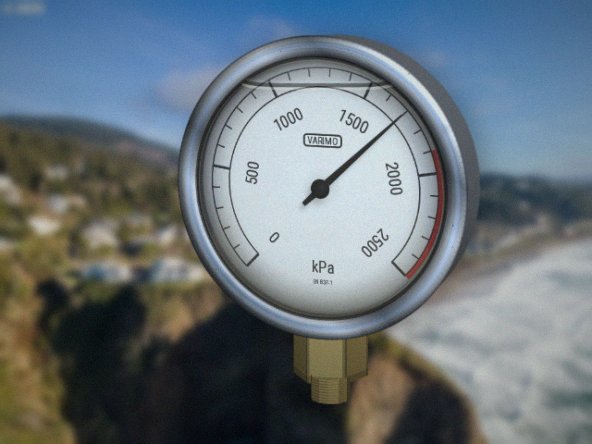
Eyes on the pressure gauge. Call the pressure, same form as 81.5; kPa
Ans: 1700; kPa
